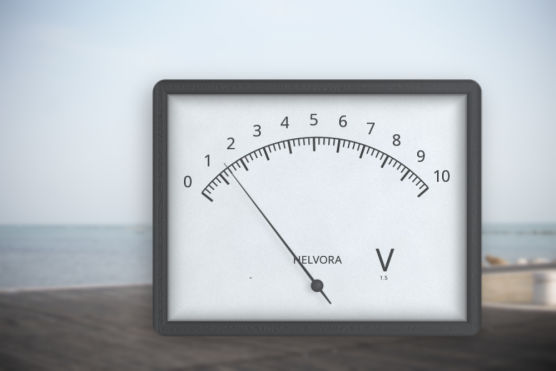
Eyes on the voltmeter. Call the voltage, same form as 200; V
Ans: 1.4; V
